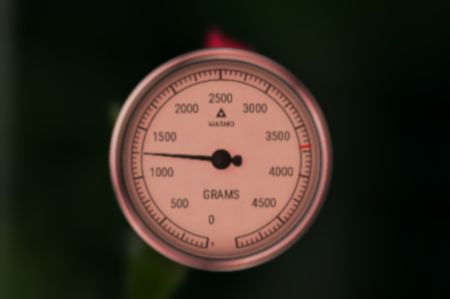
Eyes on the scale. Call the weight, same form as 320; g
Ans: 1250; g
